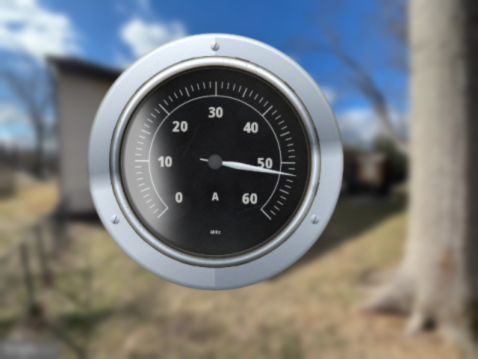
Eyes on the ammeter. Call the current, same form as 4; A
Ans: 52; A
